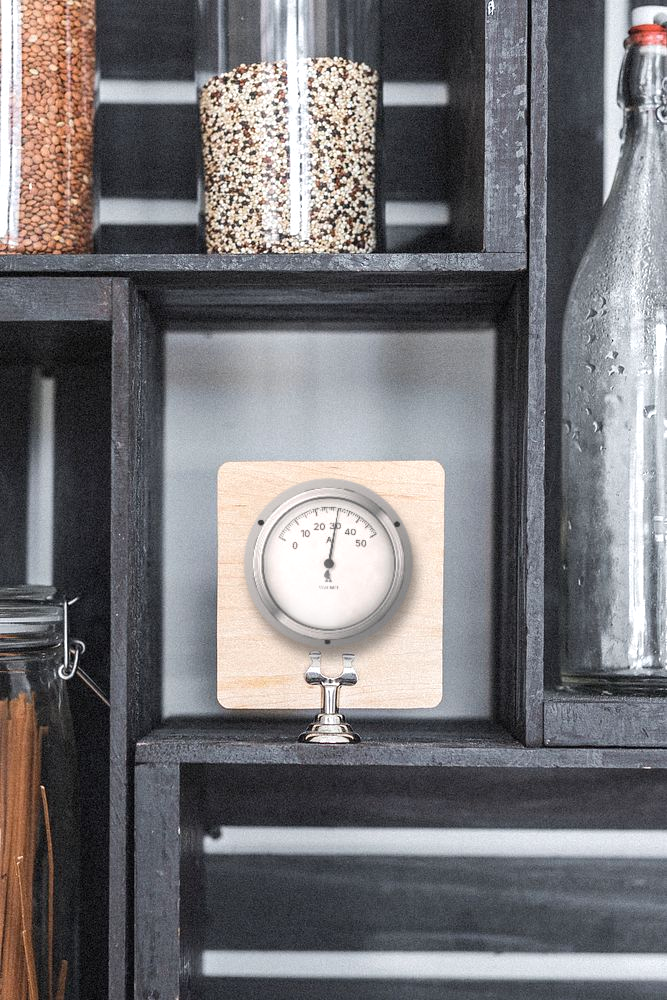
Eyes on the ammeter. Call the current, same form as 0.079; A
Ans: 30; A
